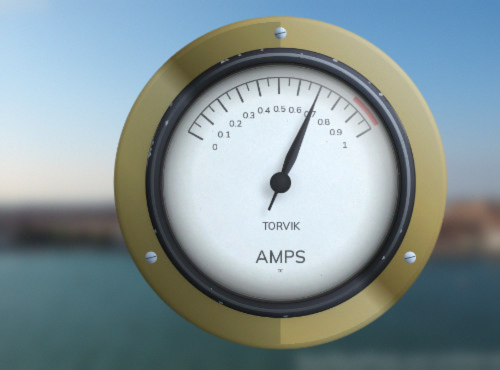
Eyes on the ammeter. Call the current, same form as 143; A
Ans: 0.7; A
